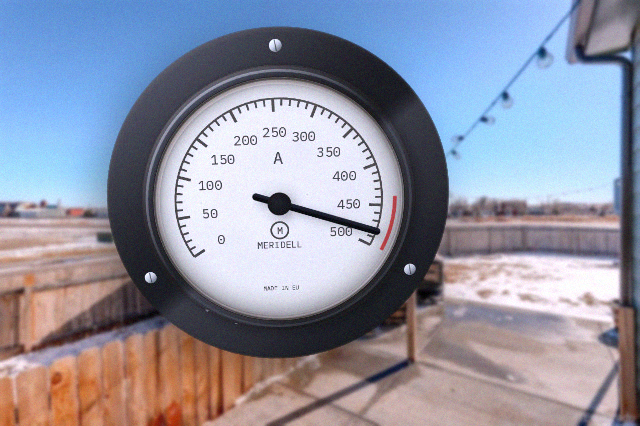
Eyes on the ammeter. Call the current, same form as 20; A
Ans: 480; A
